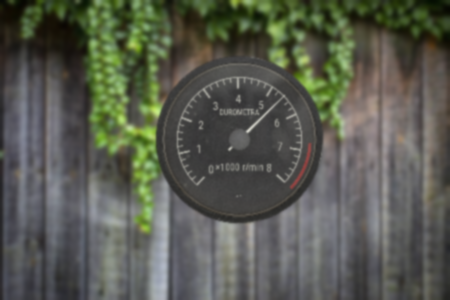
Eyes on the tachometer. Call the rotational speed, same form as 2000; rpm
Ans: 5400; rpm
